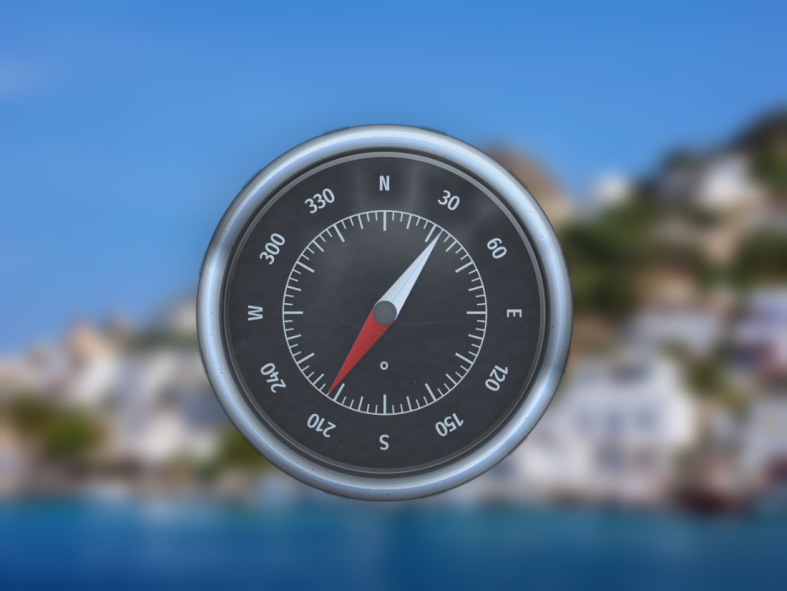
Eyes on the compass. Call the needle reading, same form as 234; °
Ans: 215; °
